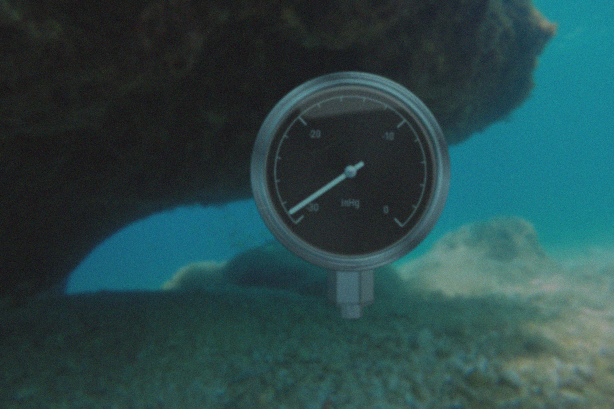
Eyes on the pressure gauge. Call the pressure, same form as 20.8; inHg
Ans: -29; inHg
